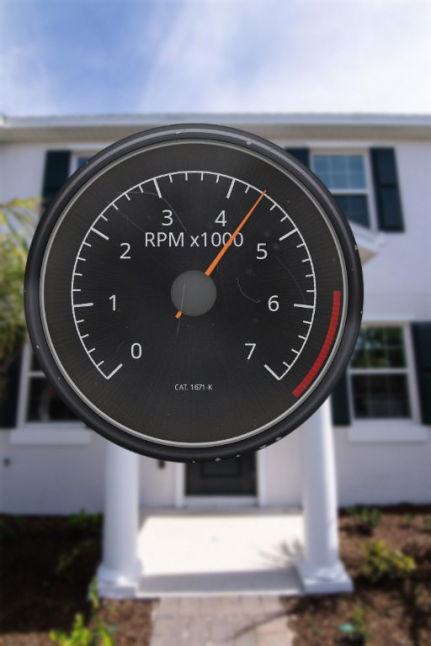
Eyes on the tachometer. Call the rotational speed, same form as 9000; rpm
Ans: 4400; rpm
